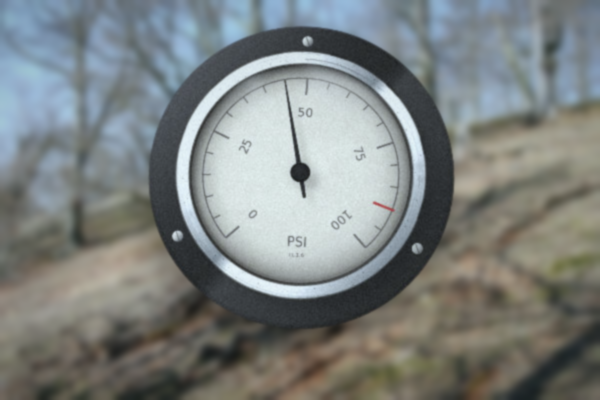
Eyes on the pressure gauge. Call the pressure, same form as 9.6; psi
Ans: 45; psi
